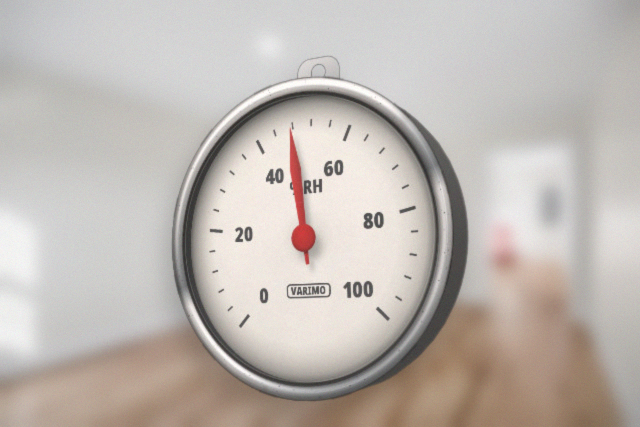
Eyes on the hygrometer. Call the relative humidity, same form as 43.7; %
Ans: 48; %
